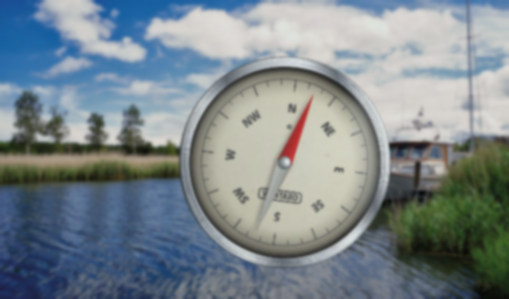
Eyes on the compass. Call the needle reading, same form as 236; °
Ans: 15; °
